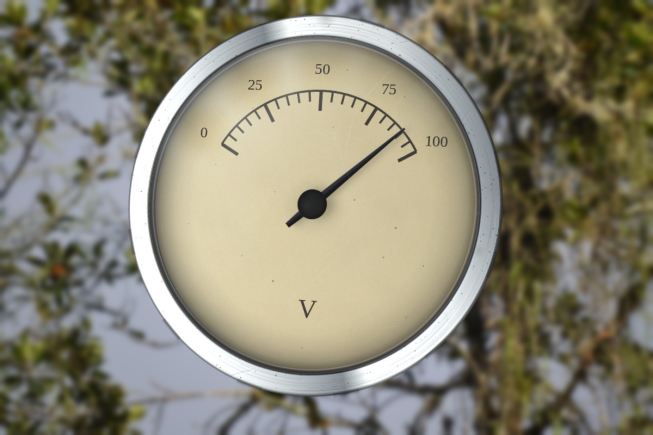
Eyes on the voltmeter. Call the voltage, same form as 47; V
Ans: 90; V
